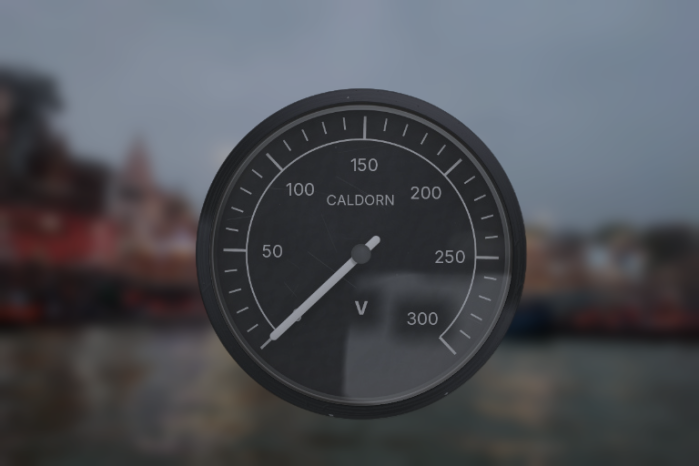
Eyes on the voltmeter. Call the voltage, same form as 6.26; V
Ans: 0; V
